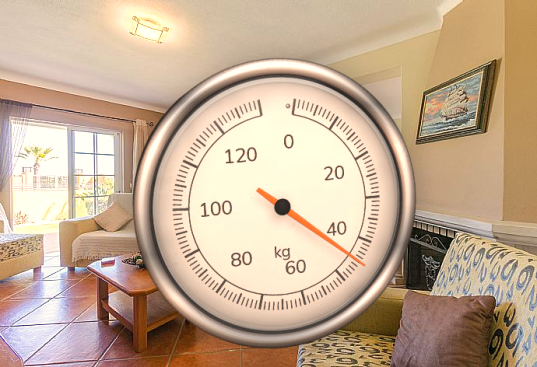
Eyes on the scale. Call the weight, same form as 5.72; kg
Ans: 45; kg
